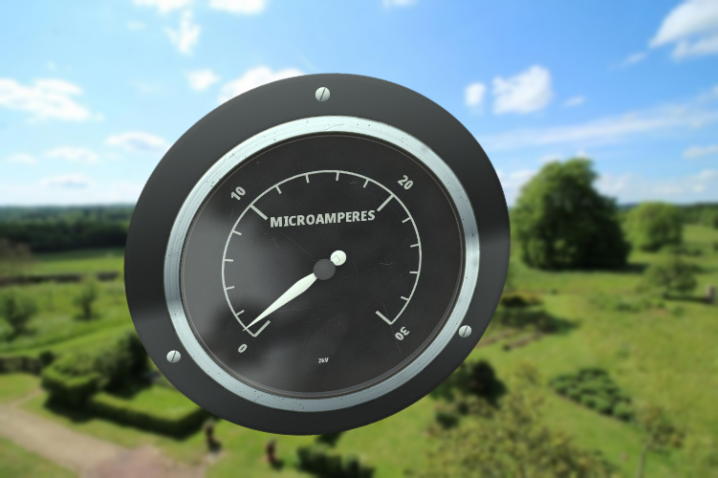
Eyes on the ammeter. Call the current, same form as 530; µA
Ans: 1; µA
